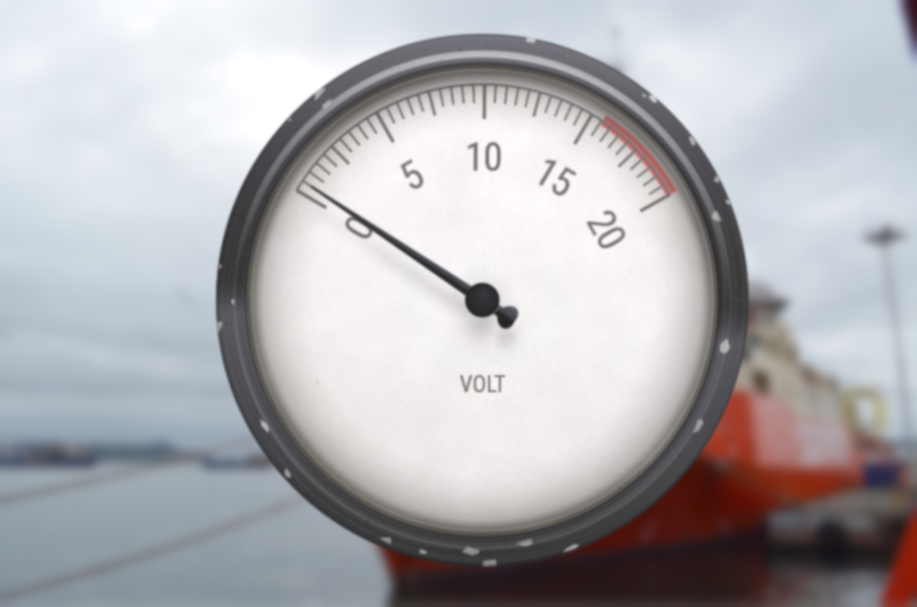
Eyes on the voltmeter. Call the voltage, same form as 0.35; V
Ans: 0.5; V
